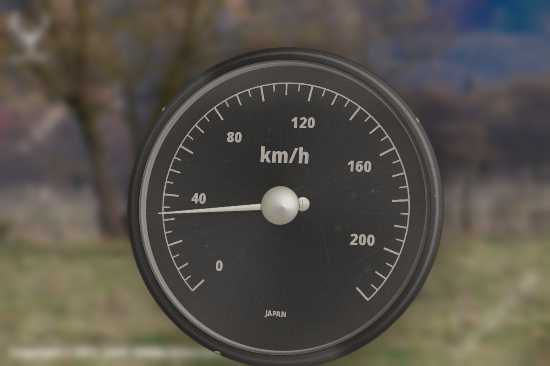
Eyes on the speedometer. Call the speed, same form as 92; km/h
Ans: 32.5; km/h
